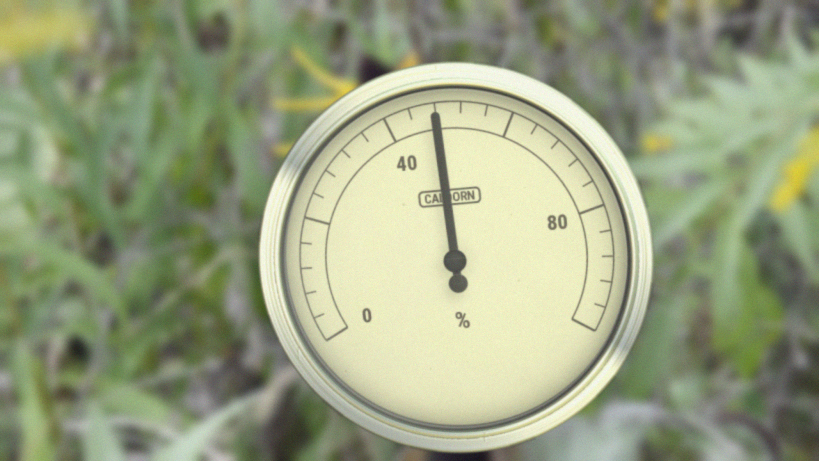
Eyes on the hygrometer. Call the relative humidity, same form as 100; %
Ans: 48; %
